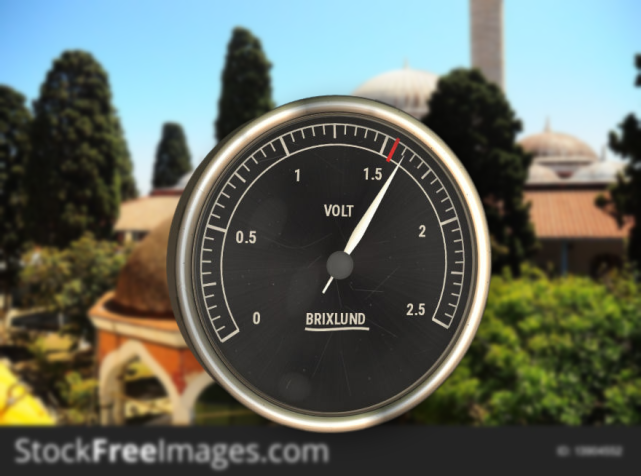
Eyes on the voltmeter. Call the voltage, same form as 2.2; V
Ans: 1.6; V
